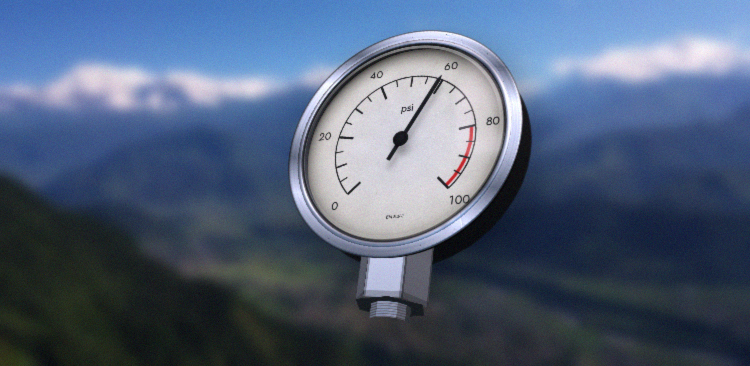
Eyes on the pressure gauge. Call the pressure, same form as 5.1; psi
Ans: 60; psi
